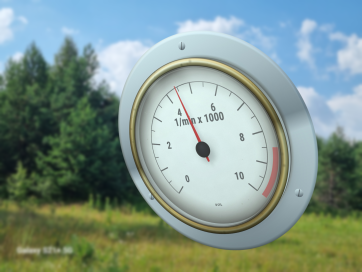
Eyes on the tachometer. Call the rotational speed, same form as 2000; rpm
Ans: 4500; rpm
